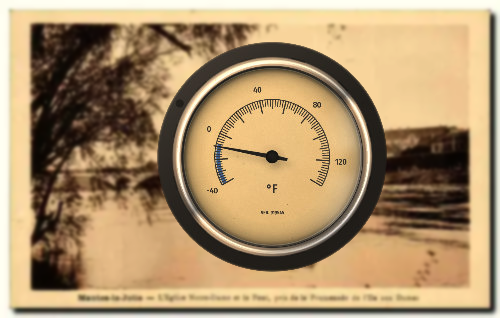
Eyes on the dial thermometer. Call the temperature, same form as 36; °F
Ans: -10; °F
